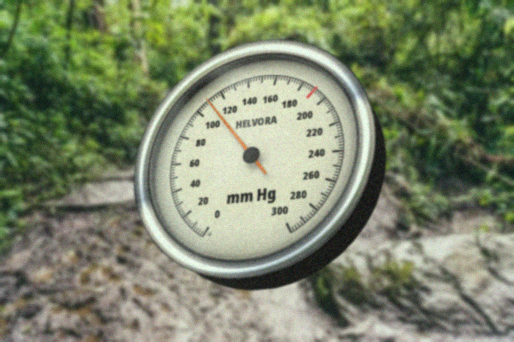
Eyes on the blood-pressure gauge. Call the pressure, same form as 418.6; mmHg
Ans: 110; mmHg
